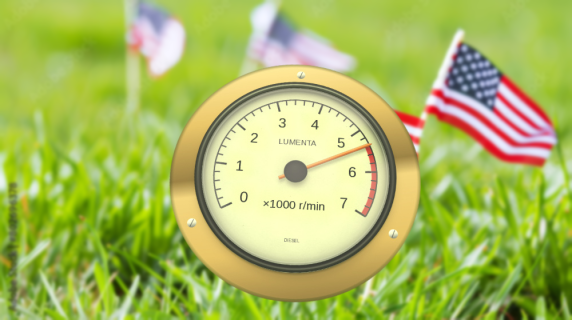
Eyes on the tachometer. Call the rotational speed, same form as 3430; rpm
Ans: 5400; rpm
